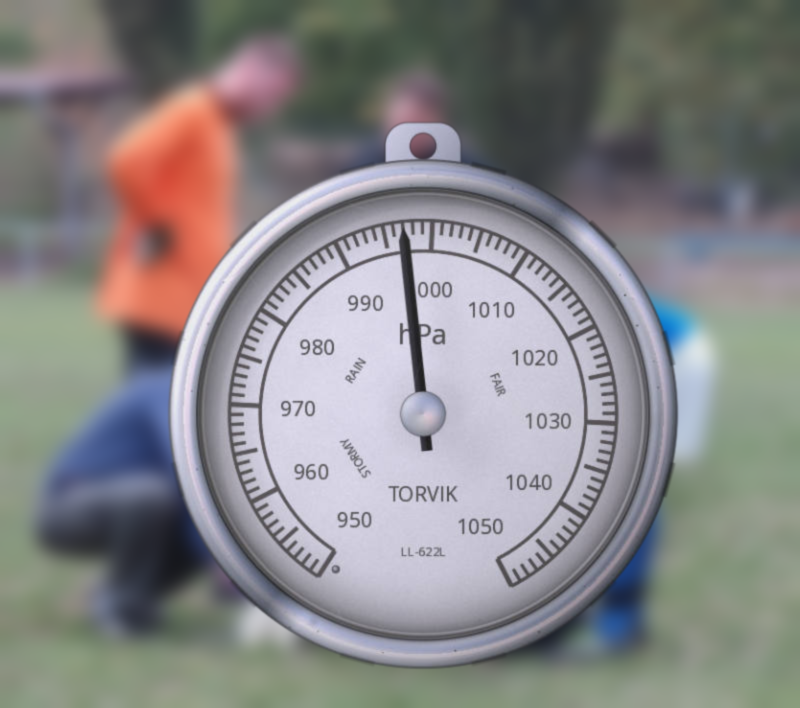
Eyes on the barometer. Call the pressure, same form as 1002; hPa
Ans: 997; hPa
